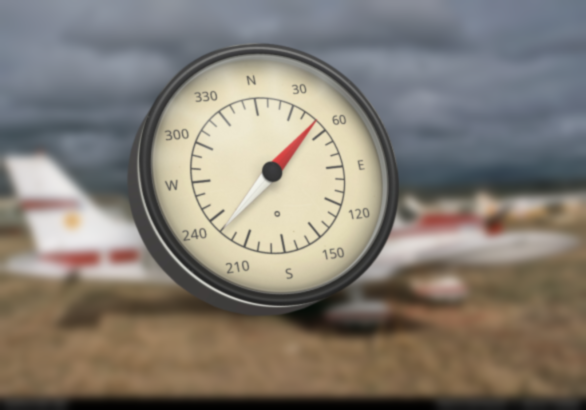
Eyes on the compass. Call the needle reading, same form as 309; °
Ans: 50; °
